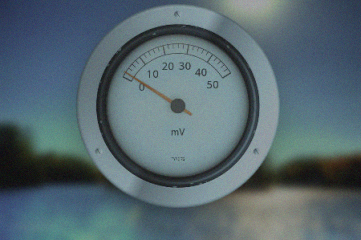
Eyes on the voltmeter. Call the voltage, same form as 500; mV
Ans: 2; mV
